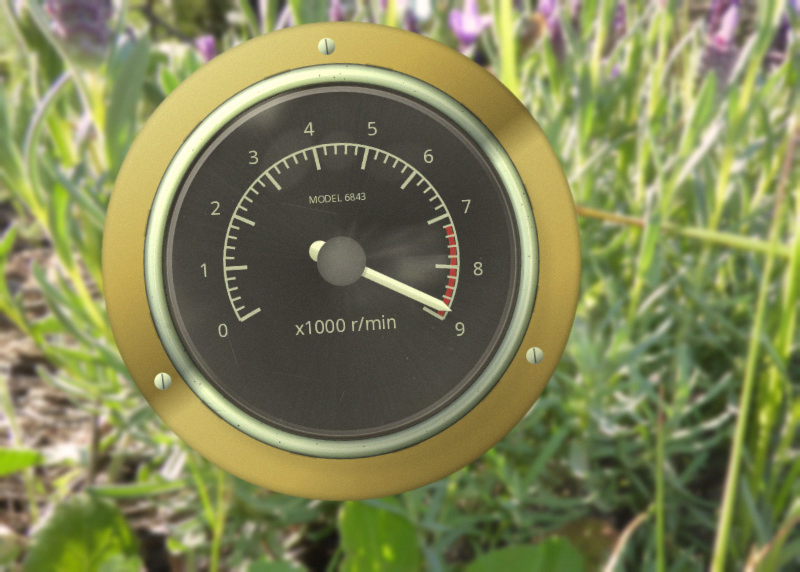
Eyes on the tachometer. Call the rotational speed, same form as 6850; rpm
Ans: 8800; rpm
